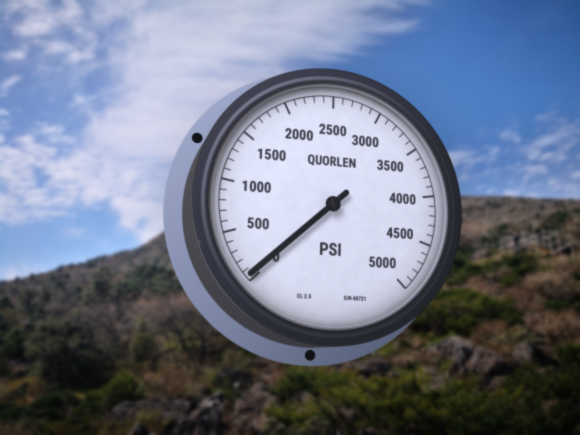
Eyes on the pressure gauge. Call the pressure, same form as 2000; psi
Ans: 50; psi
